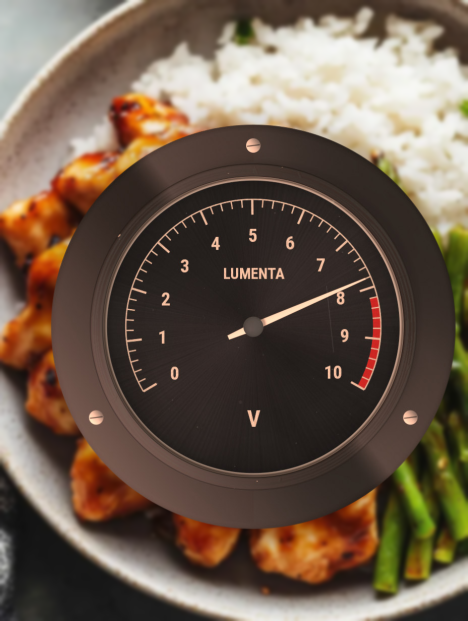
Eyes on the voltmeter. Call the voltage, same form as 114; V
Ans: 7.8; V
